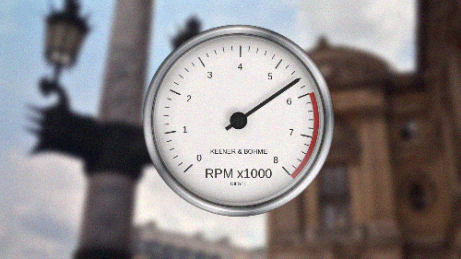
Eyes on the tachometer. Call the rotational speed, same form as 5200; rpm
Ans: 5600; rpm
